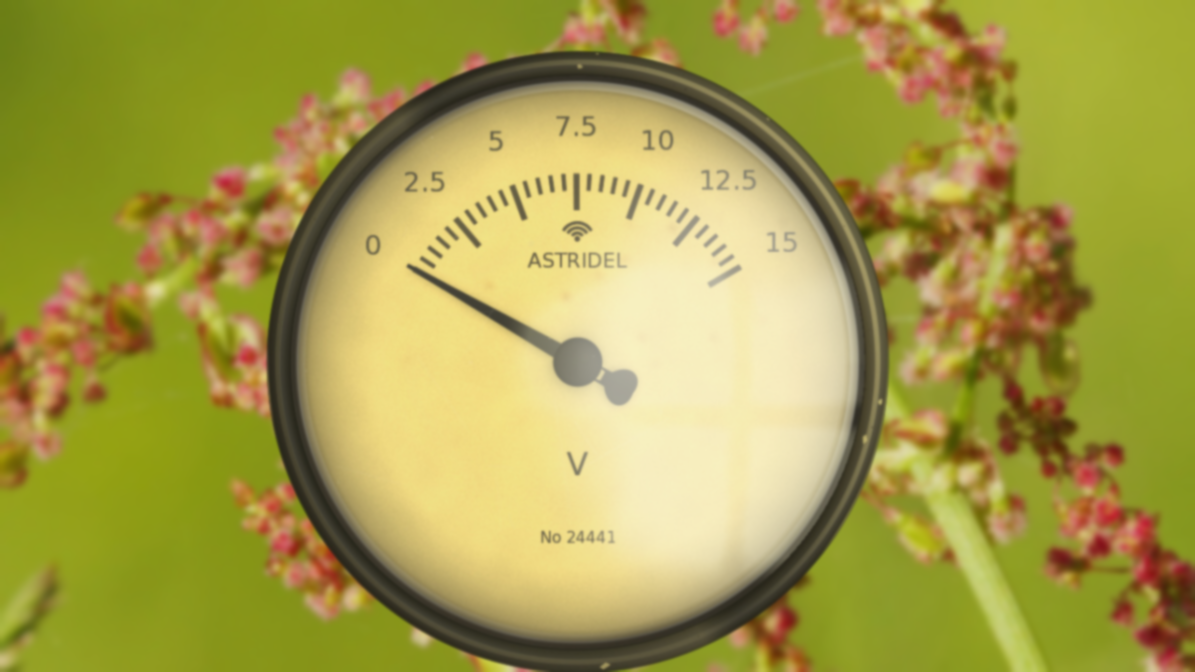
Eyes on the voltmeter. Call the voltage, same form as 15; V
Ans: 0; V
